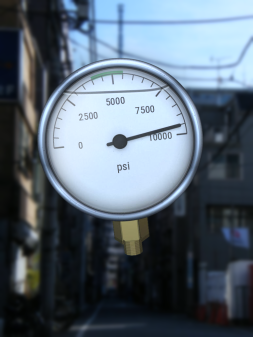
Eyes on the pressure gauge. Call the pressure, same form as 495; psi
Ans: 9500; psi
